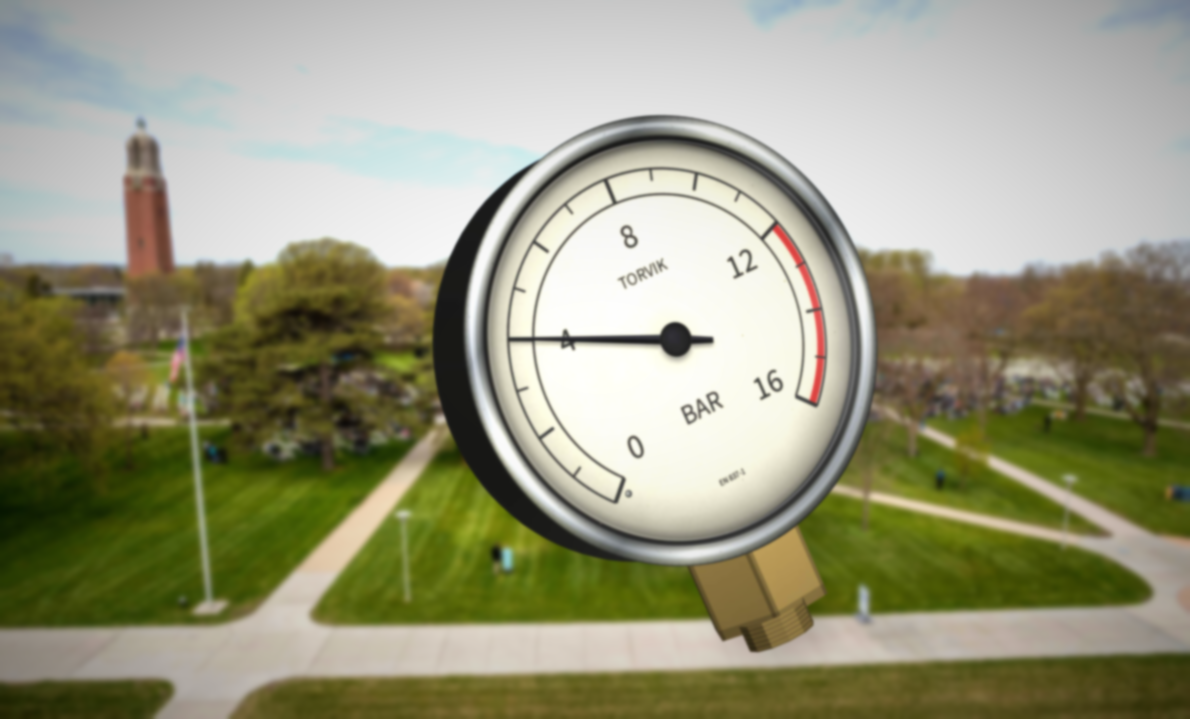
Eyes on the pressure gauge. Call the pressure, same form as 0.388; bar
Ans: 4; bar
